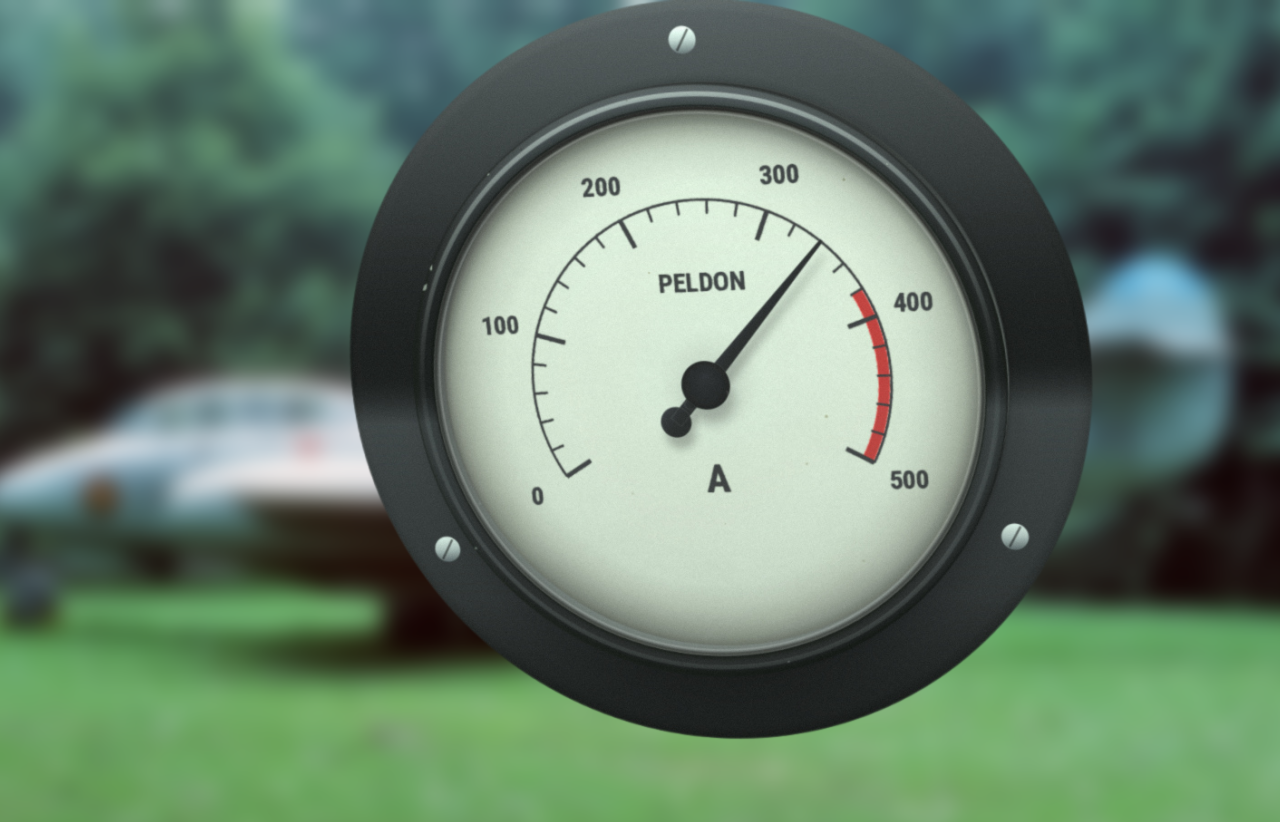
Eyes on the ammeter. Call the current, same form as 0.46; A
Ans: 340; A
